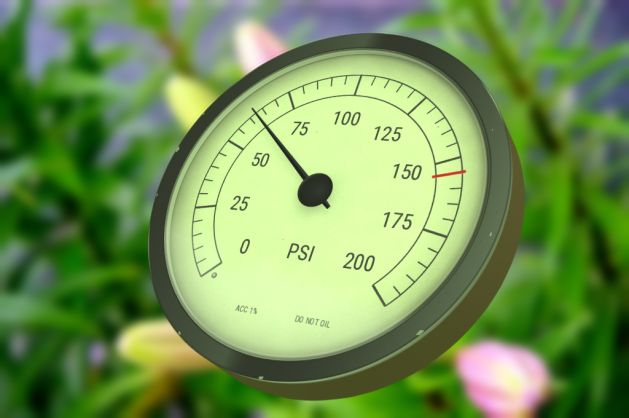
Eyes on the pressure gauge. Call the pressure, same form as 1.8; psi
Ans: 62.5; psi
